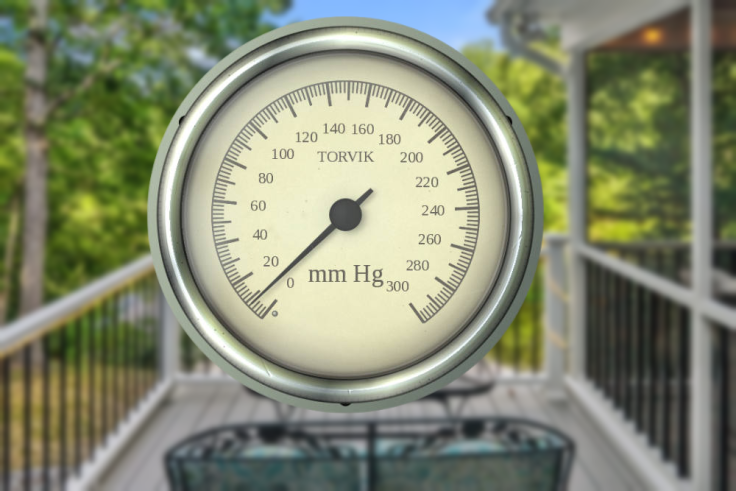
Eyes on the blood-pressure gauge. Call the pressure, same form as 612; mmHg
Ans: 8; mmHg
